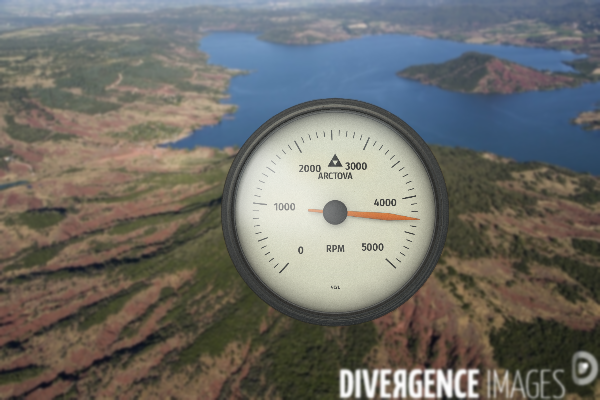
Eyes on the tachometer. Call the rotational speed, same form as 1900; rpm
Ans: 4300; rpm
